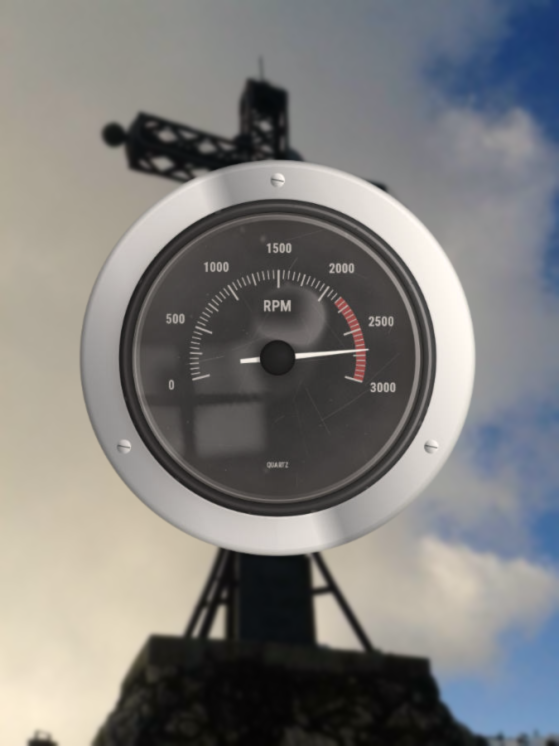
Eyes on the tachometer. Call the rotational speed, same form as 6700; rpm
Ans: 2700; rpm
